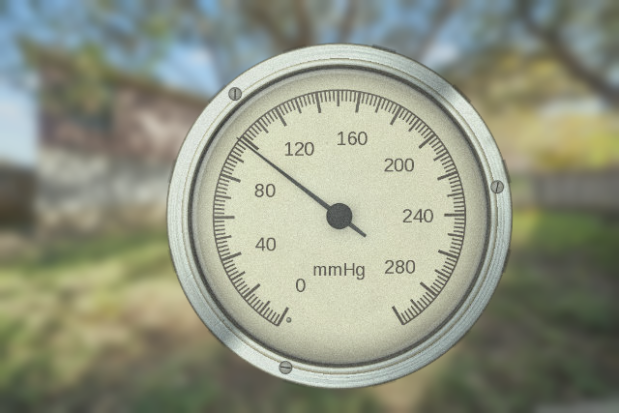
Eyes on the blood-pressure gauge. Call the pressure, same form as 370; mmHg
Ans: 98; mmHg
